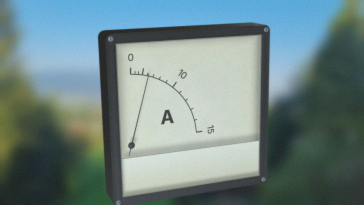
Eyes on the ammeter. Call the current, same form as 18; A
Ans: 6; A
